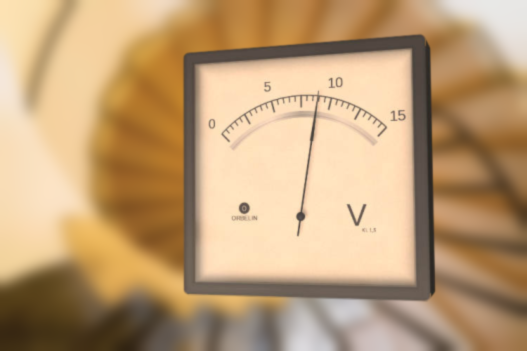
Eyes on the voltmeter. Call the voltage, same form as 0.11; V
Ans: 9; V
